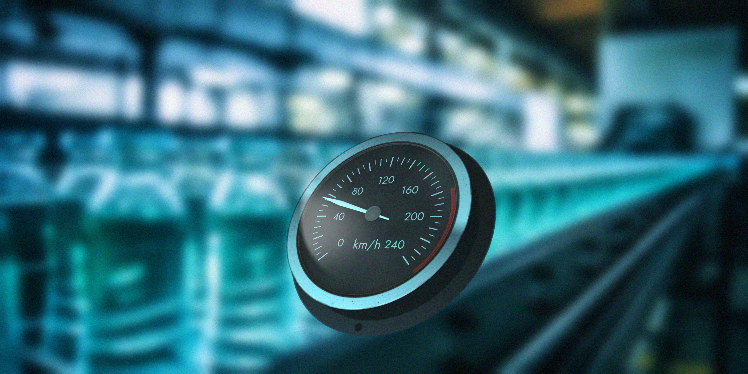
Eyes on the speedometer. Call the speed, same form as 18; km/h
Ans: 55; km/h
